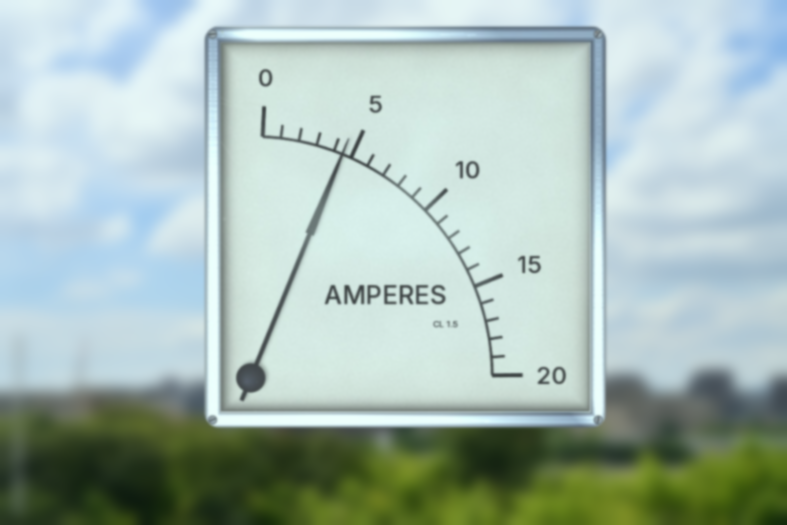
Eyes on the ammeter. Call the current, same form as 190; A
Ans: 4.5; A
